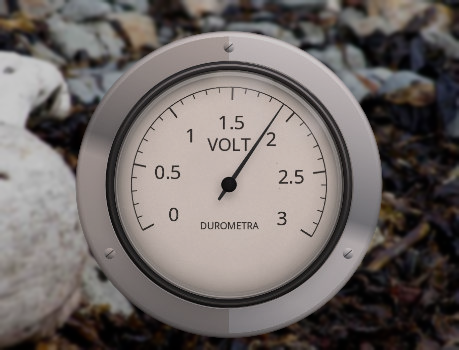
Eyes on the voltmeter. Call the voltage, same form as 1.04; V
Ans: 1.9; V
